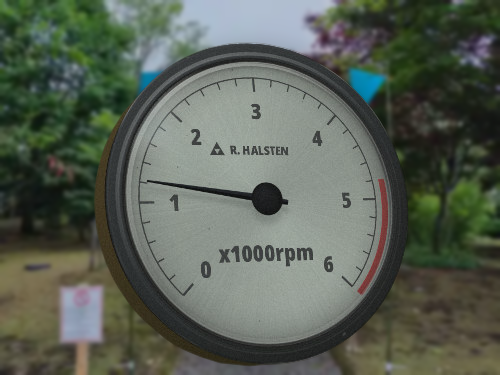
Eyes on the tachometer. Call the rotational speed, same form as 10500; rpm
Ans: 1200; rpm
